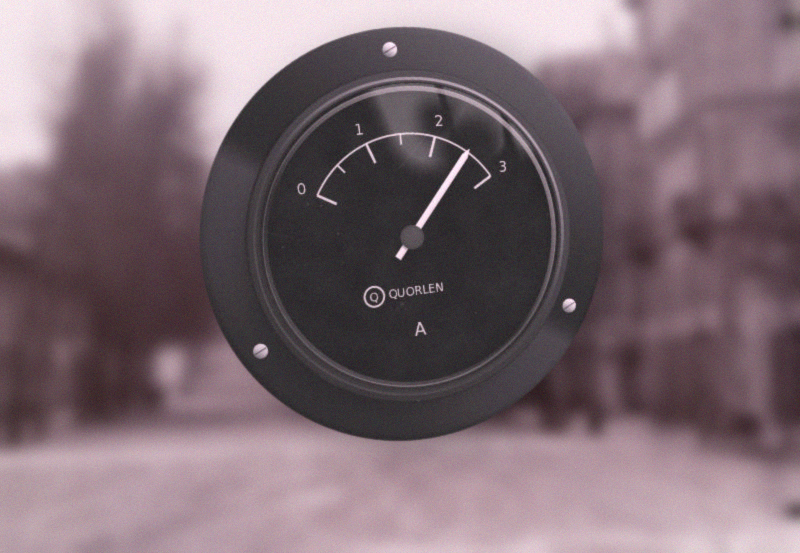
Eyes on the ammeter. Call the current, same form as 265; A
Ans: 2.5; A
